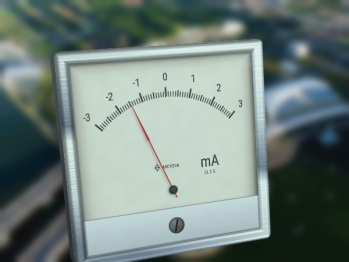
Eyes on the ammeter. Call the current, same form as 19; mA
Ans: -1.5; mA
